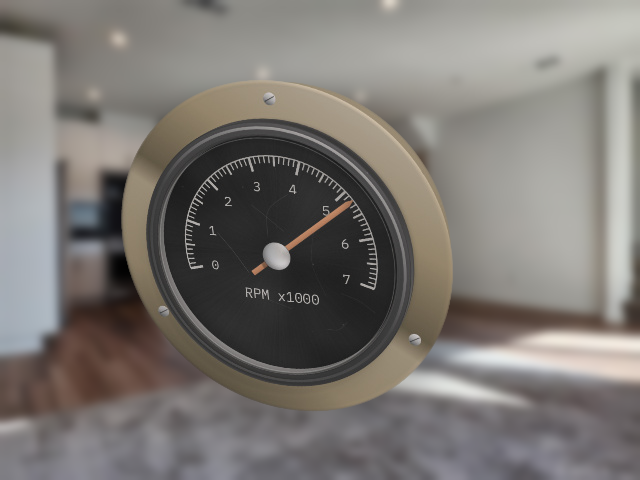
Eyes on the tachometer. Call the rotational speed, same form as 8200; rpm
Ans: 5200; rpm
